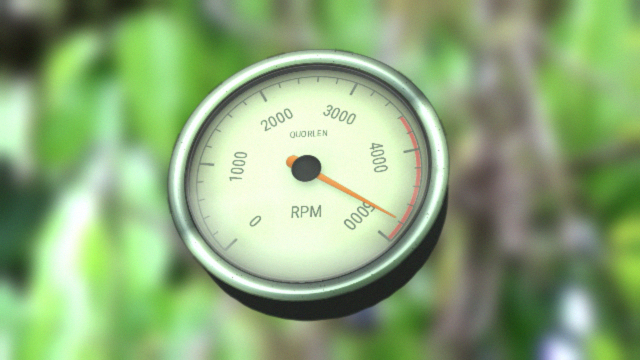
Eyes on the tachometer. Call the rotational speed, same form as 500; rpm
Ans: 4800; rpm
